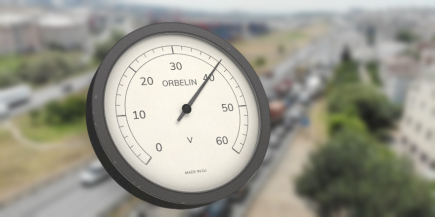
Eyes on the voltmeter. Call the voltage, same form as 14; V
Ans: 40; V
